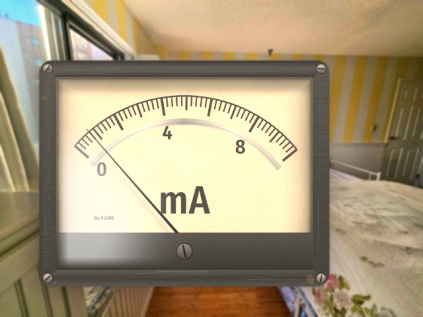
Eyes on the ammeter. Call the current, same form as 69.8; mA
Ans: 0.8; mA
